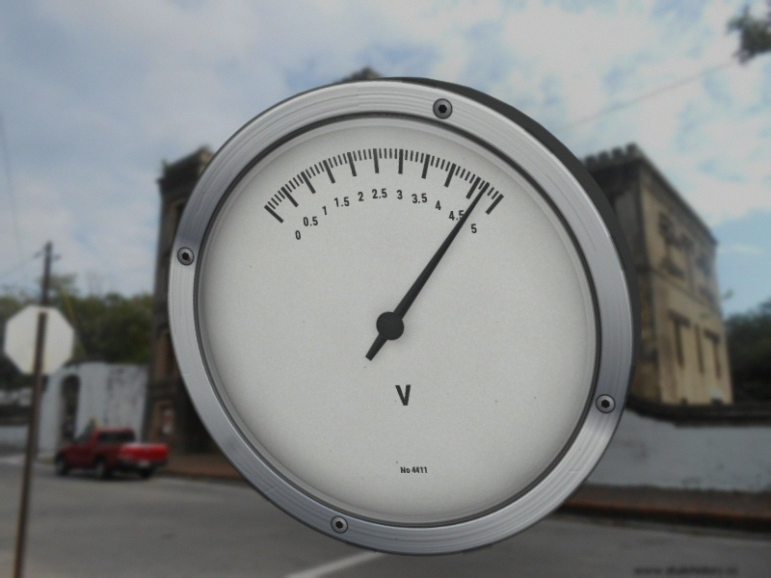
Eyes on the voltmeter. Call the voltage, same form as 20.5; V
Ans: 4.7; V
